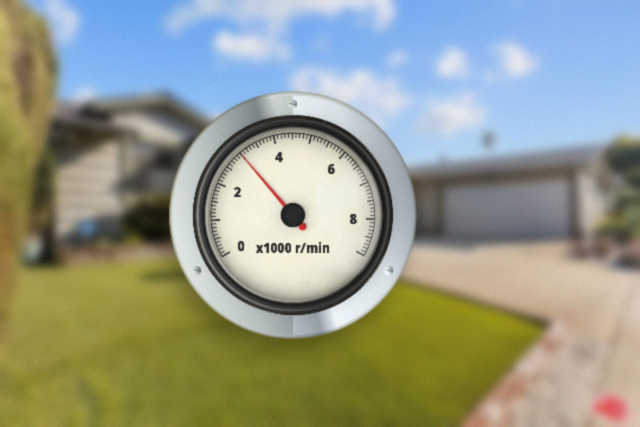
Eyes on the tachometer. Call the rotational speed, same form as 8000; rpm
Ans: 3000; rpm
